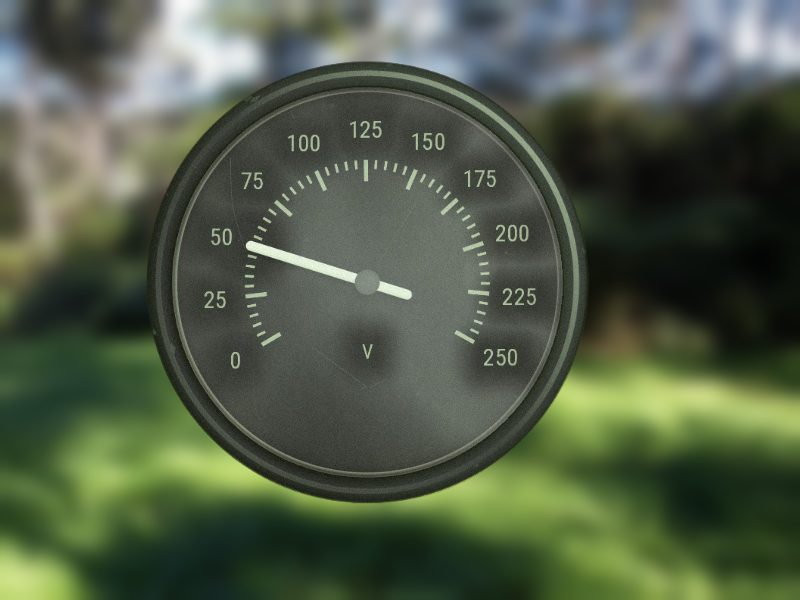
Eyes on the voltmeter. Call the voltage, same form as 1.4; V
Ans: 50; V
